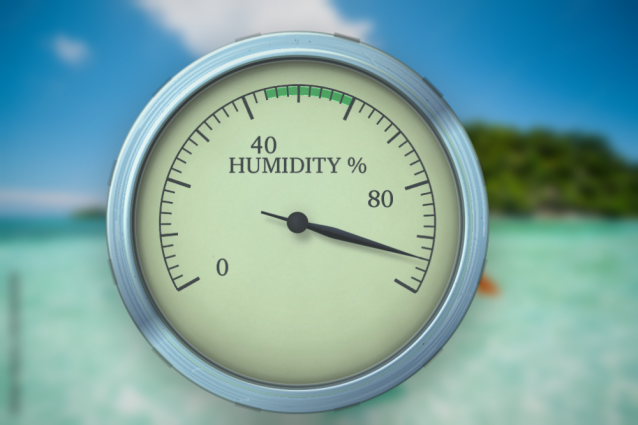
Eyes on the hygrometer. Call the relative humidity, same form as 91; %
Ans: 94; %
